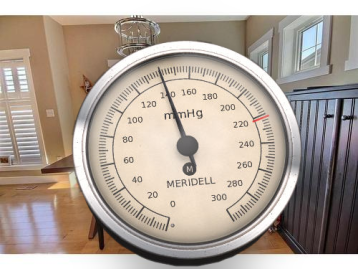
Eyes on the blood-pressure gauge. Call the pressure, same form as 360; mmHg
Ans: 140; mmHg
